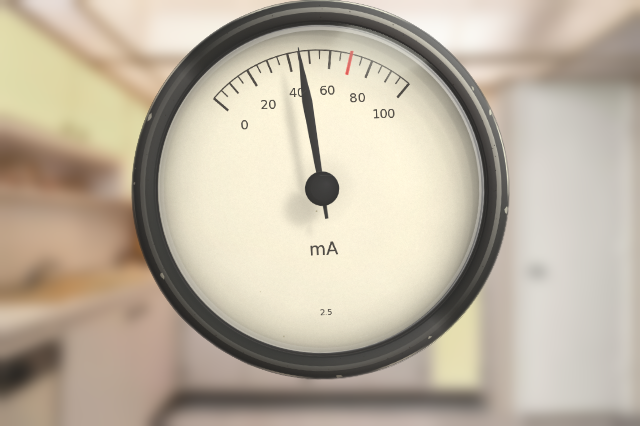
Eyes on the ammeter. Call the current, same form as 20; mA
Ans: 45; mA
